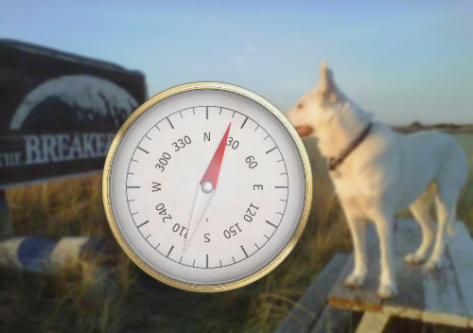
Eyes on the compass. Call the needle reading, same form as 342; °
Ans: 20; °
